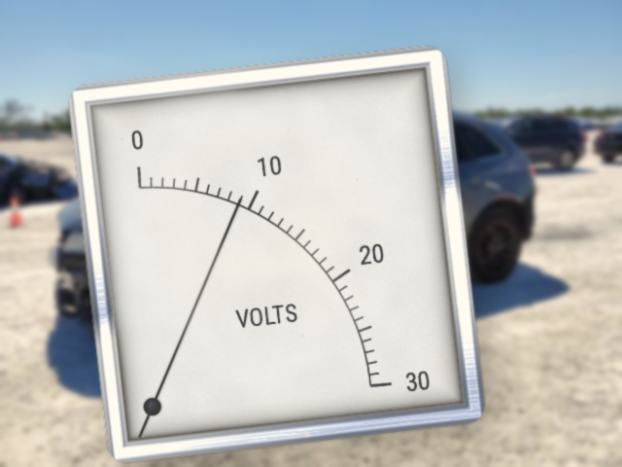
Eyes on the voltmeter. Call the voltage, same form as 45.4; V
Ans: 9; V
